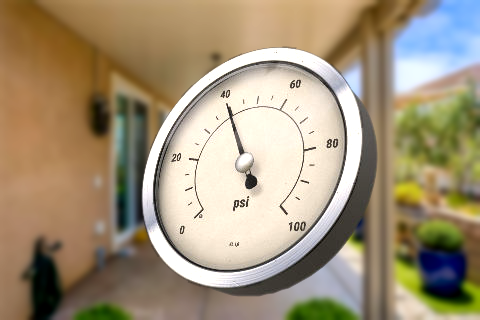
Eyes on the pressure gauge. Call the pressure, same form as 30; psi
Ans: 40; psi
